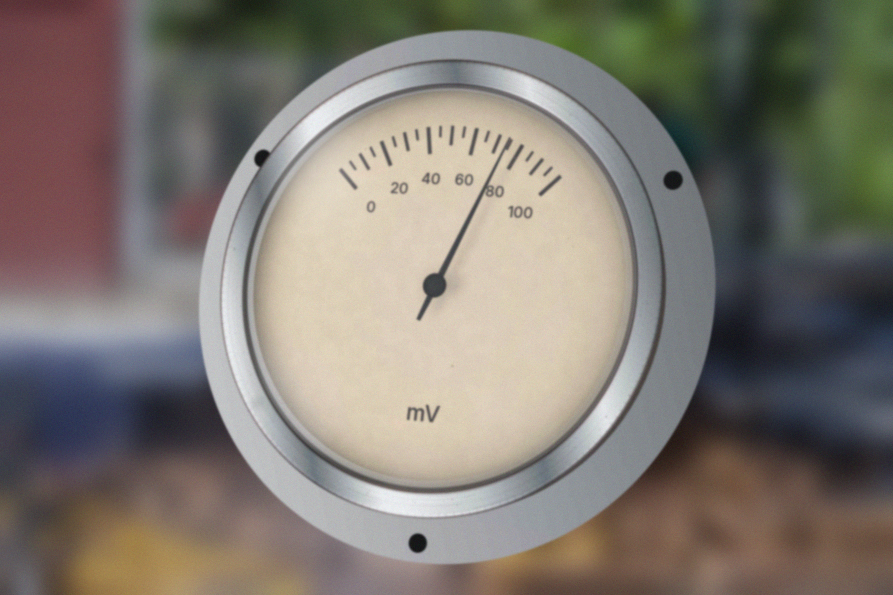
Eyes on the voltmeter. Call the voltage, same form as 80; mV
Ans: 75; mV
